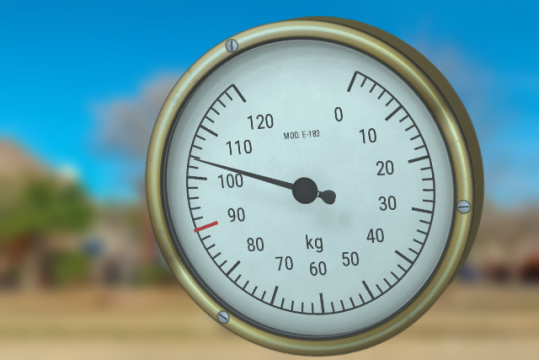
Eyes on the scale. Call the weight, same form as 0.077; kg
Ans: 104; kg
